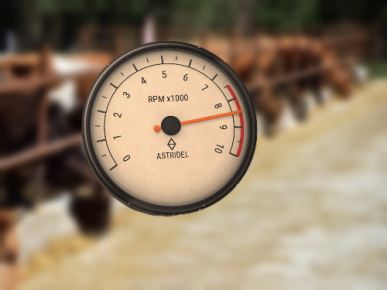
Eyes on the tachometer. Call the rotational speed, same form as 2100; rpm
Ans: 8500; rpm
